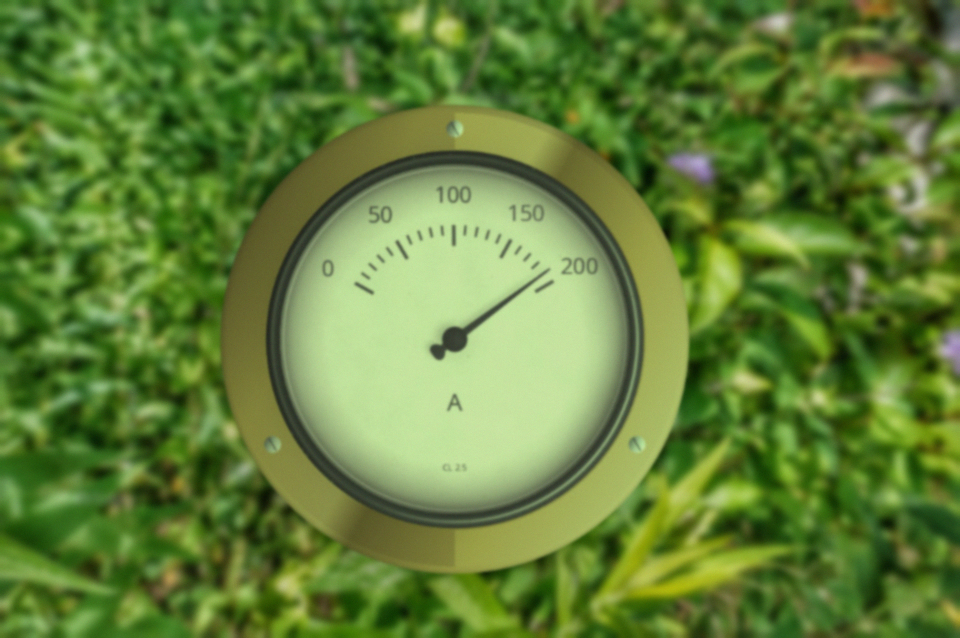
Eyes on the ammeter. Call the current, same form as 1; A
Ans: 190; A
